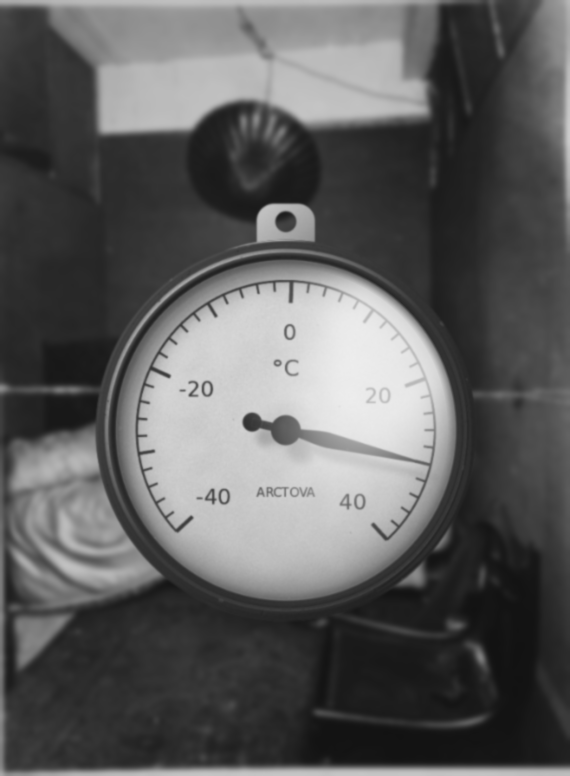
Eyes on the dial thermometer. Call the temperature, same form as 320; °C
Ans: 30; °C
